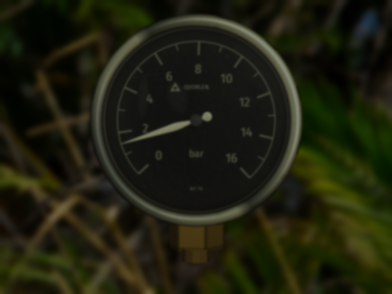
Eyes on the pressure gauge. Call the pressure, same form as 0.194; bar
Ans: 1.5; bar
